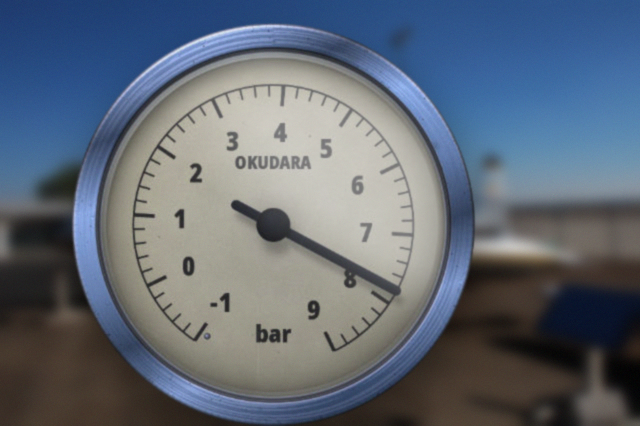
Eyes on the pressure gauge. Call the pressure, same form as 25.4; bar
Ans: 7.8; bar
